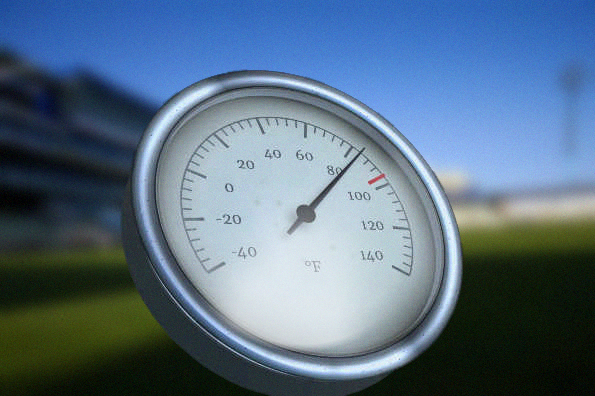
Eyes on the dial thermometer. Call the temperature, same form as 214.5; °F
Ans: 84; °F
